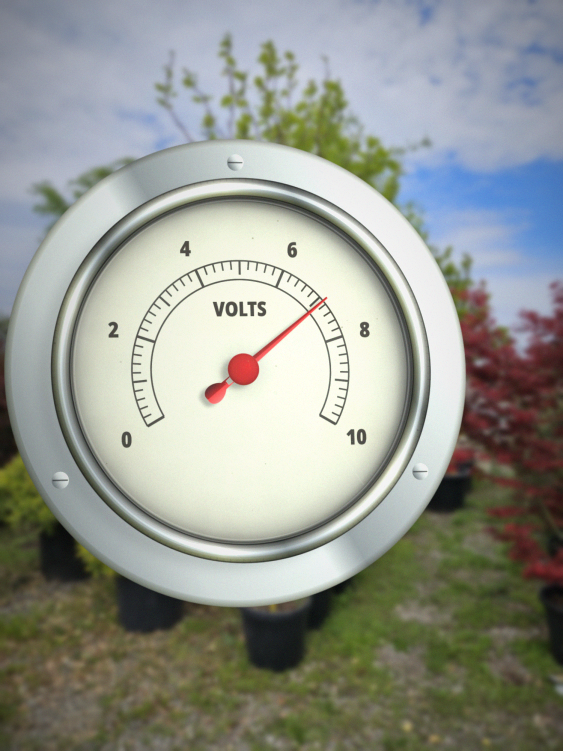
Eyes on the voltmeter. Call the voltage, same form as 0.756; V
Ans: 7.1; V
